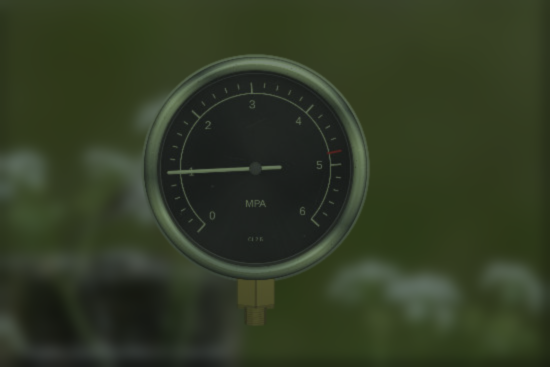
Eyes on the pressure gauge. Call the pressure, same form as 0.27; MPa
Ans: 1; MPa
